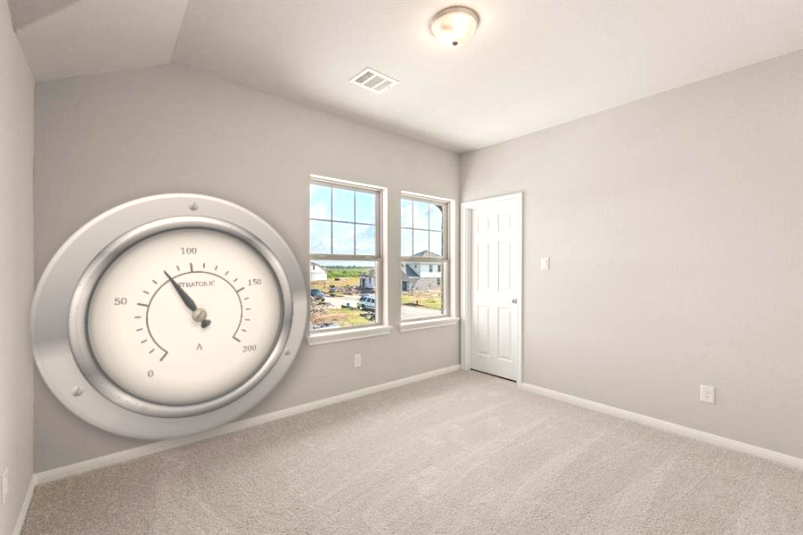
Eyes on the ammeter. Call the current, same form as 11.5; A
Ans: 80; A
